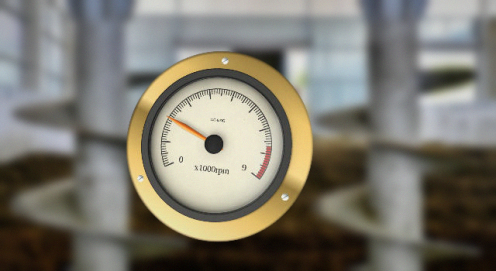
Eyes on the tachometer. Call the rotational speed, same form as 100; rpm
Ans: 2000; rpm
